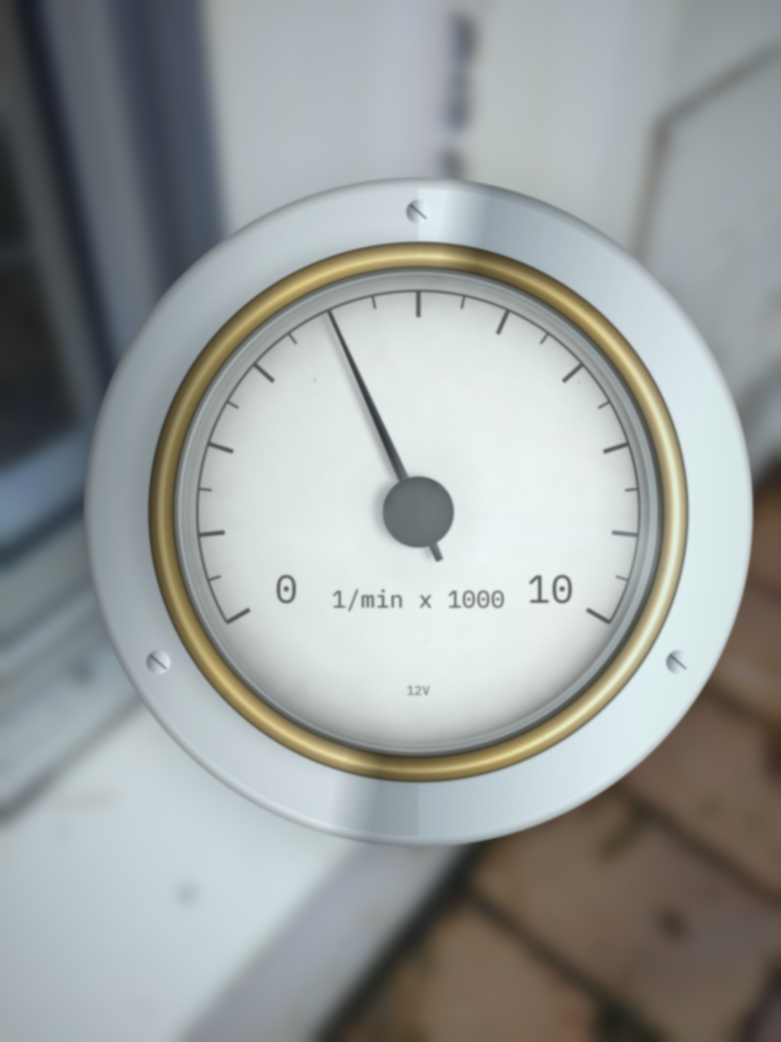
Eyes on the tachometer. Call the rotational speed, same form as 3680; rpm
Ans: 4000; rpm
